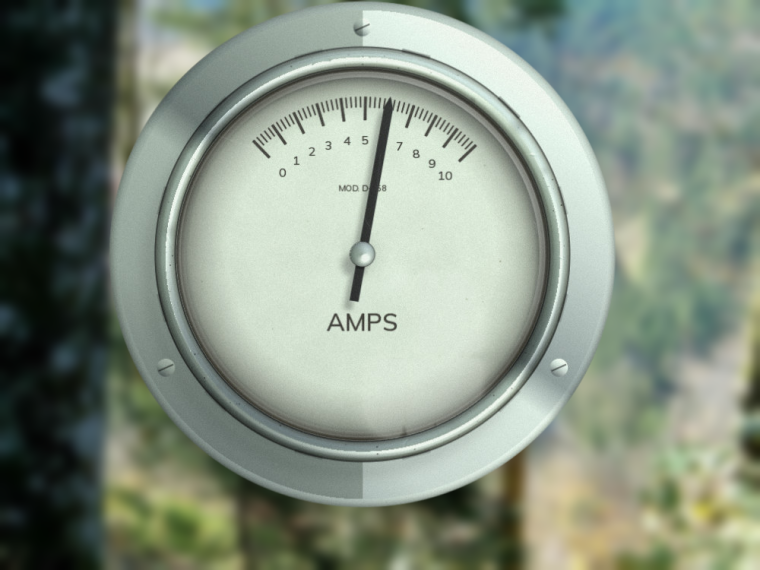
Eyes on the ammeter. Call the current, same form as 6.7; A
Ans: 6; A
